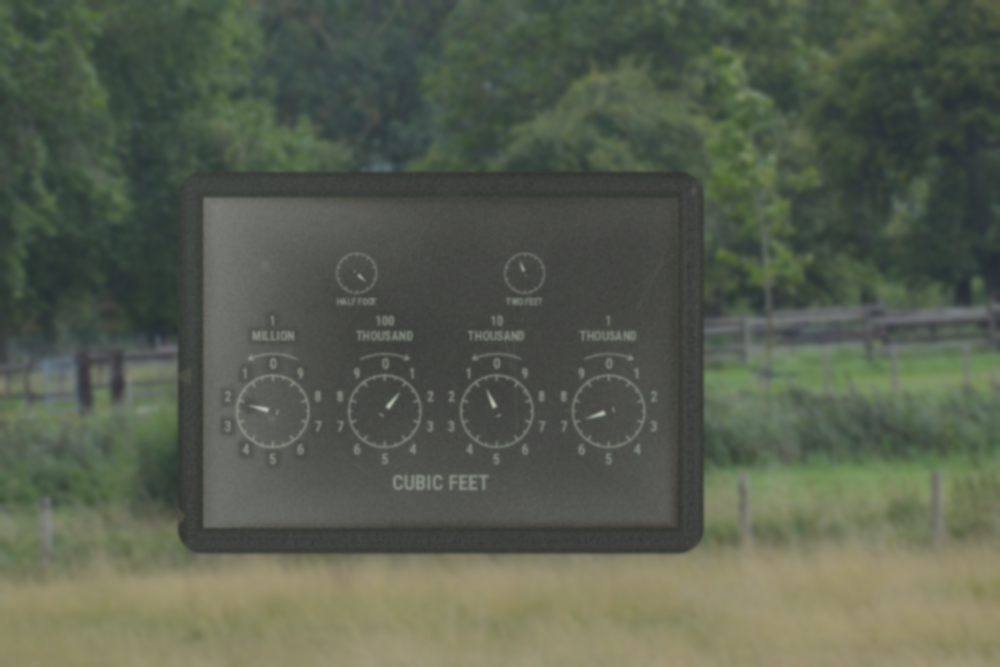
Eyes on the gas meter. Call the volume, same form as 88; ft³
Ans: 210700; ft³
